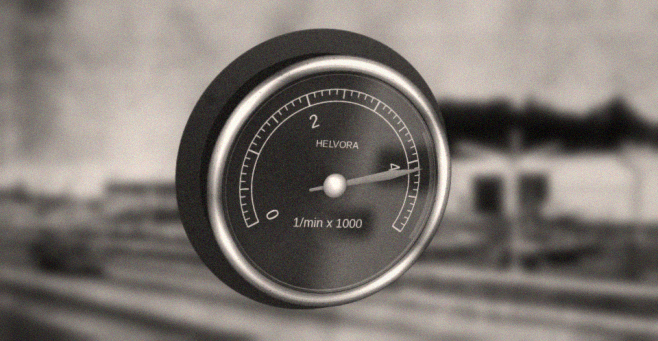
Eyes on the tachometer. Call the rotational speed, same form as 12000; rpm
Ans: 4100; rpm
